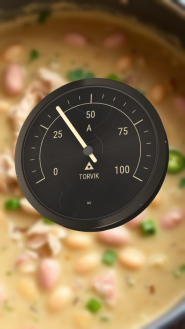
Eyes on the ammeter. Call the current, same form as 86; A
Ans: 35; A
